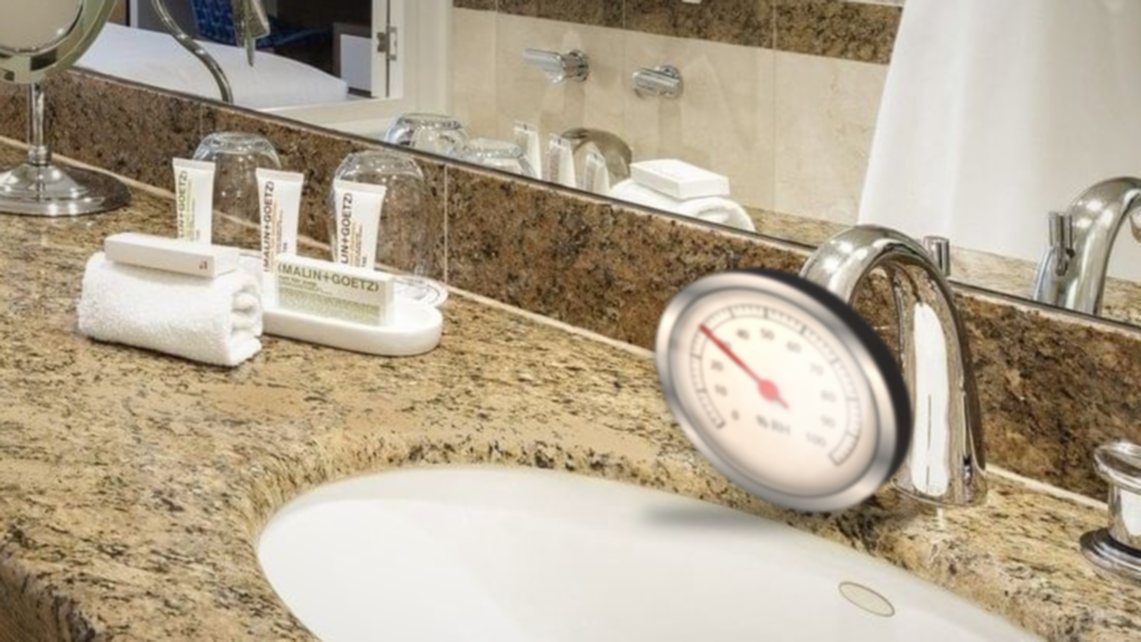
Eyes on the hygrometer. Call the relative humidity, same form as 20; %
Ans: 30; %
